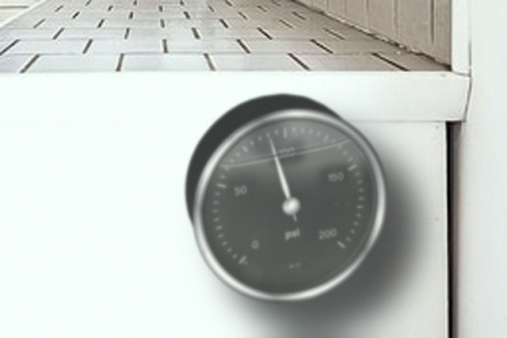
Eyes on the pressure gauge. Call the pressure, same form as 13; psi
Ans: 90; psi
